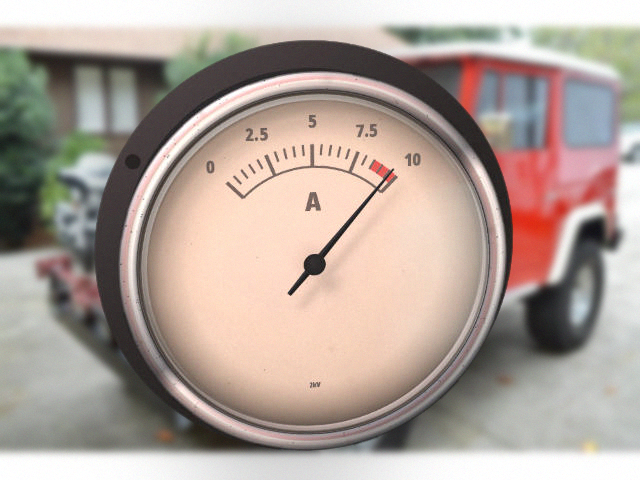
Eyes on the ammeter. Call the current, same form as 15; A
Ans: 9.5; A
